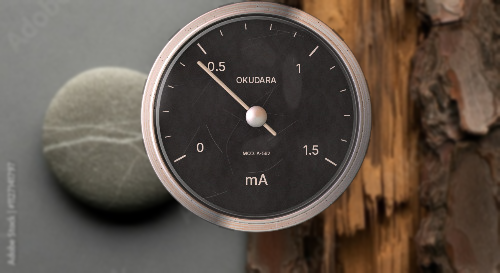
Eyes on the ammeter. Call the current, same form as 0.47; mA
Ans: 0.45; mA
